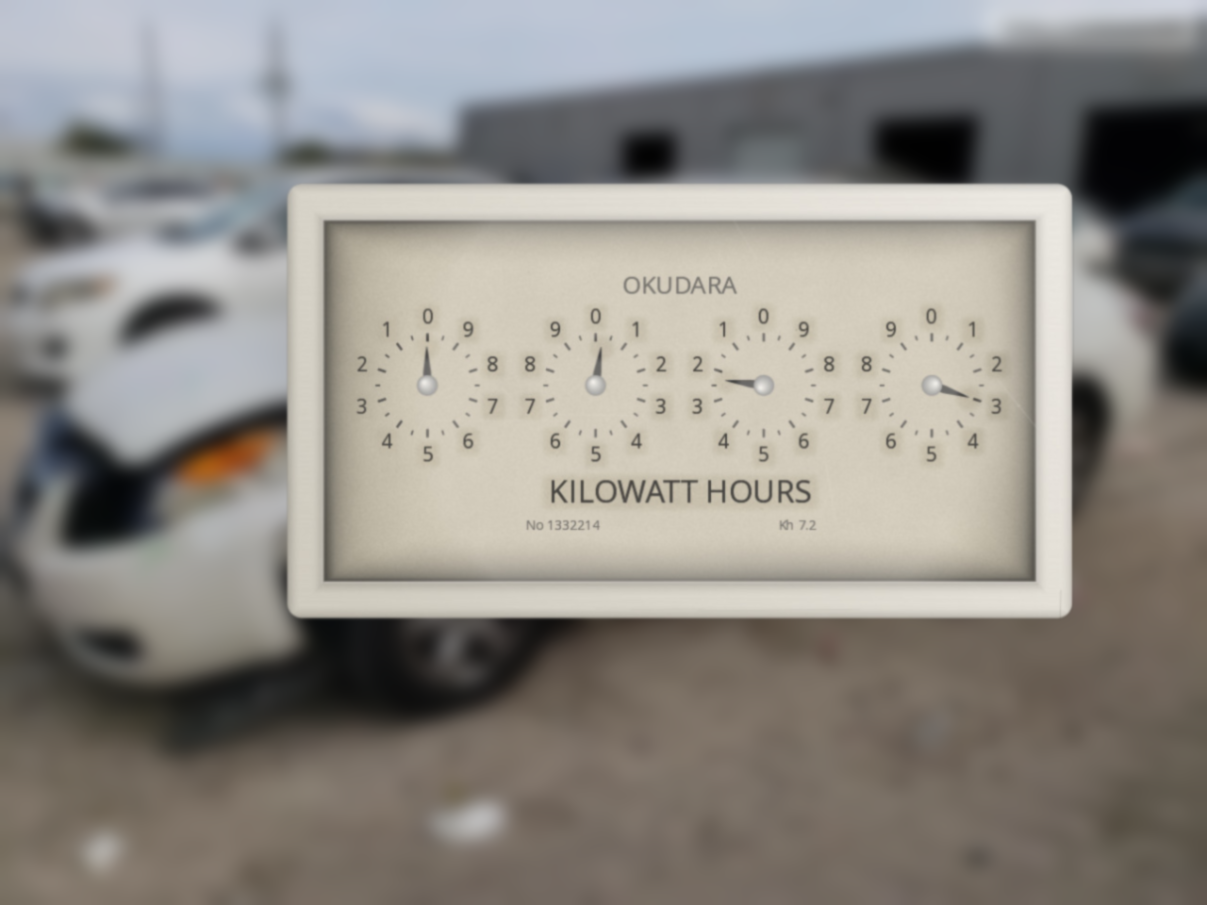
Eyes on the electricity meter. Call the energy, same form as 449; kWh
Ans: 23; kWh
